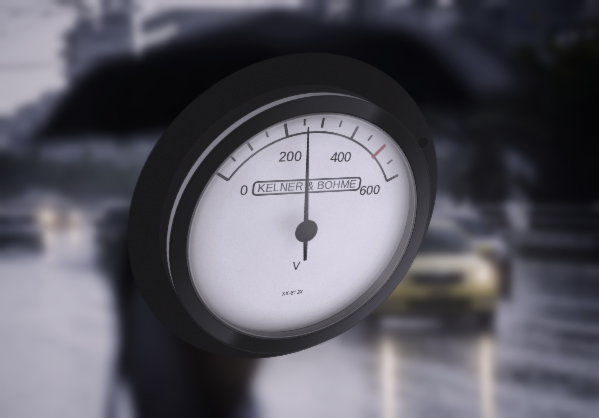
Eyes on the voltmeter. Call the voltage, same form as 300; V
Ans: 250; V
